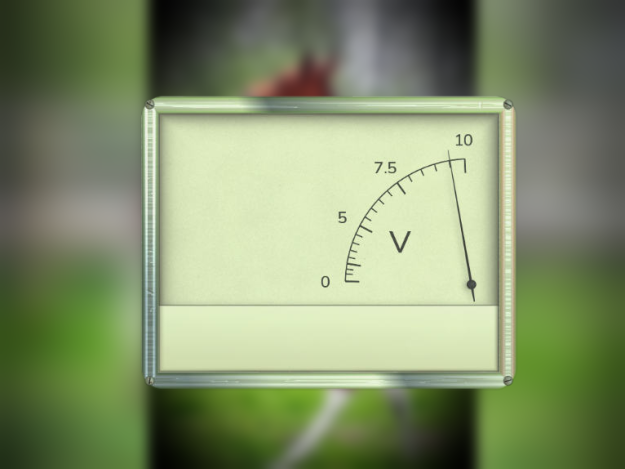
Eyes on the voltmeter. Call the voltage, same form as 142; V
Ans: 9.5; V
